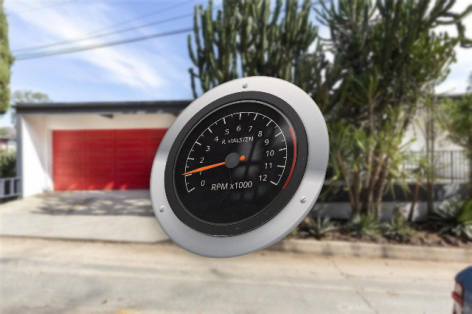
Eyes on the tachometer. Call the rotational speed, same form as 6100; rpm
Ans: 1000; rpm
